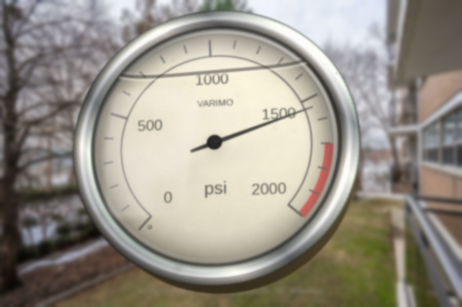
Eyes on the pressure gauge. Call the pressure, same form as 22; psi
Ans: 1550; psi
